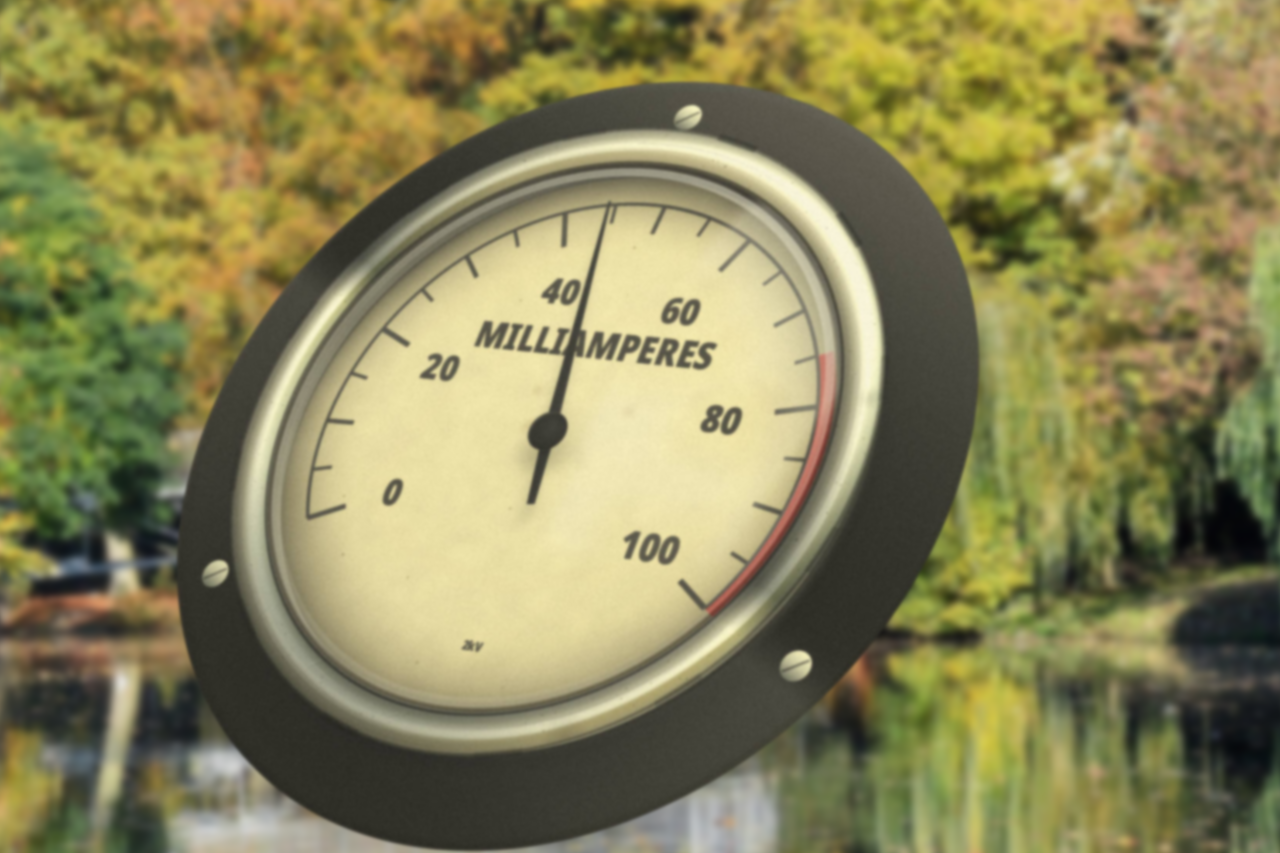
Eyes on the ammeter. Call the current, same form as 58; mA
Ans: 45; mA
